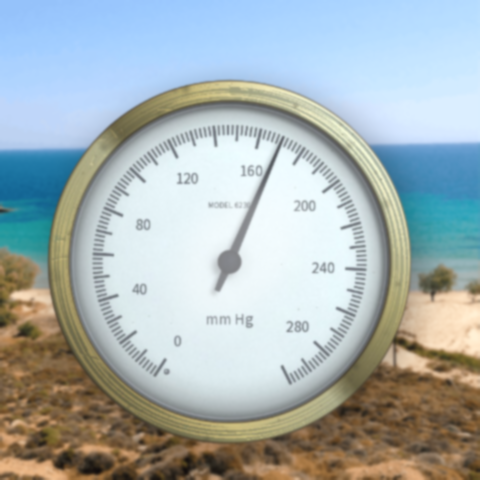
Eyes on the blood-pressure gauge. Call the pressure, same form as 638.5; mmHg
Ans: 170; mmHg
